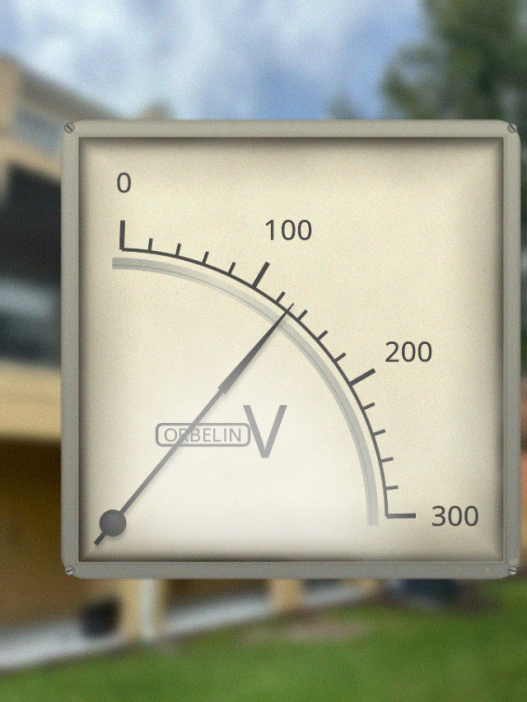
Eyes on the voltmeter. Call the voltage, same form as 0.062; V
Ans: 130; V
